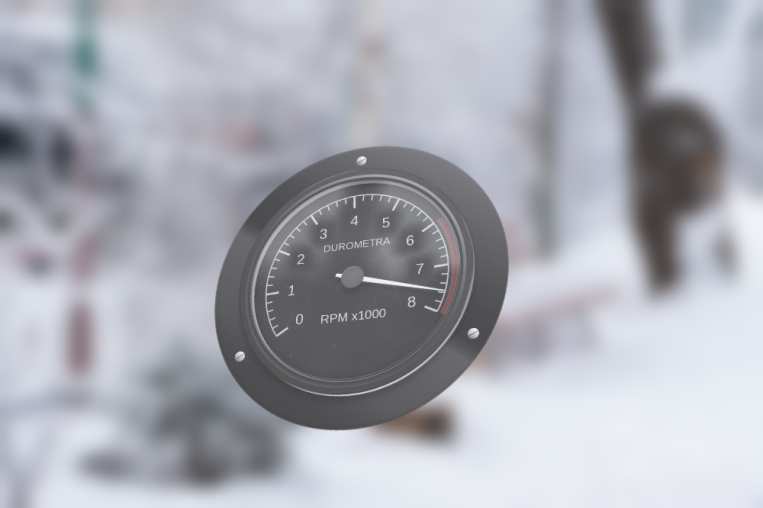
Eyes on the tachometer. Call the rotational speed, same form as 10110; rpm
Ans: 7600; rpm
